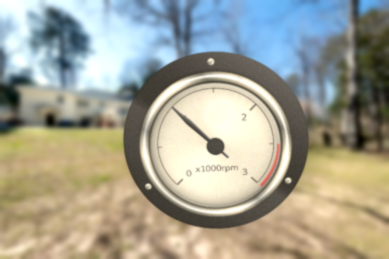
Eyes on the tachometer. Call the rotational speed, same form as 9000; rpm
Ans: 1000; rpm
